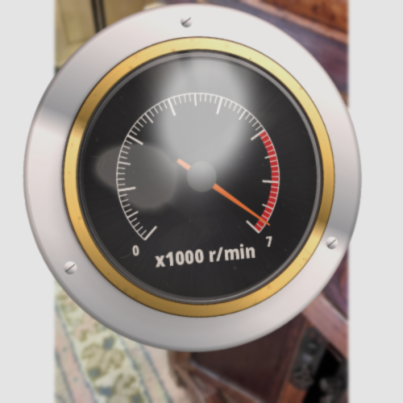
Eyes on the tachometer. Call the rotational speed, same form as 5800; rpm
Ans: 6800; rpm
